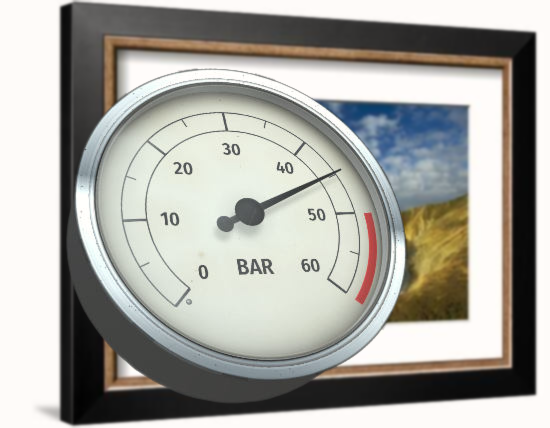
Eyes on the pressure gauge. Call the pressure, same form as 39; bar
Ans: 45; bar
